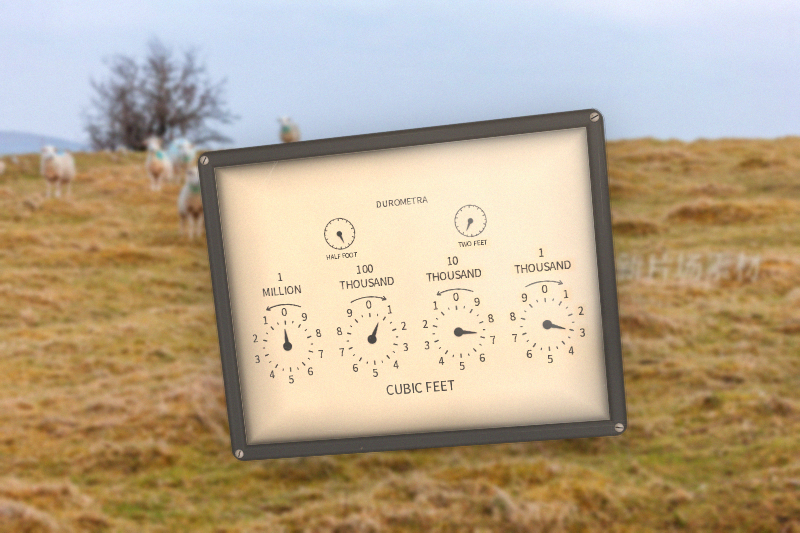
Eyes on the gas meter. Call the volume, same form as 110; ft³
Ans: 7300; ft³
